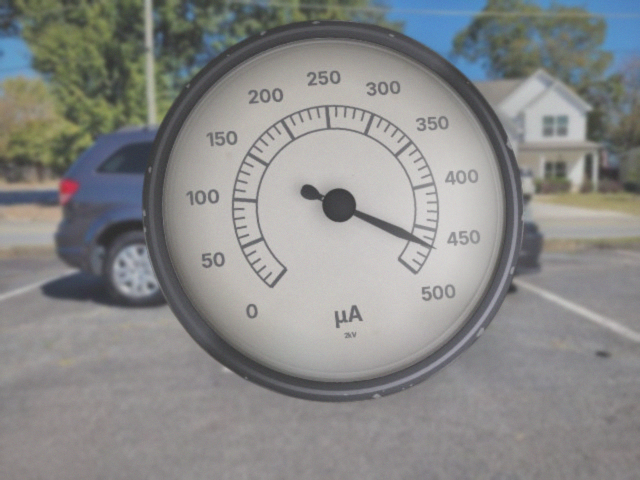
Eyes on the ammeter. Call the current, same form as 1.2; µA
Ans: 470; µA
